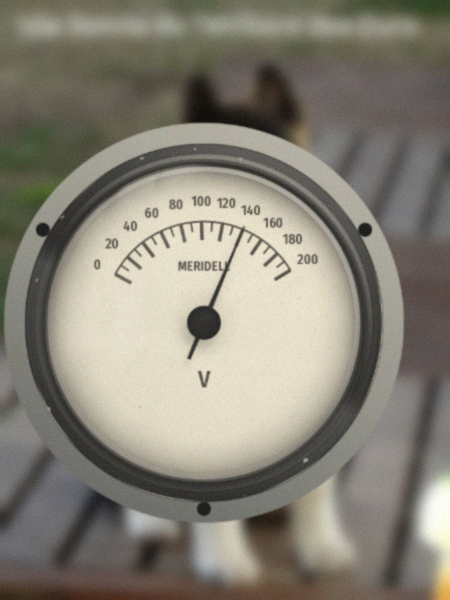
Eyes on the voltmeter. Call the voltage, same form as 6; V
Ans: 140; V
